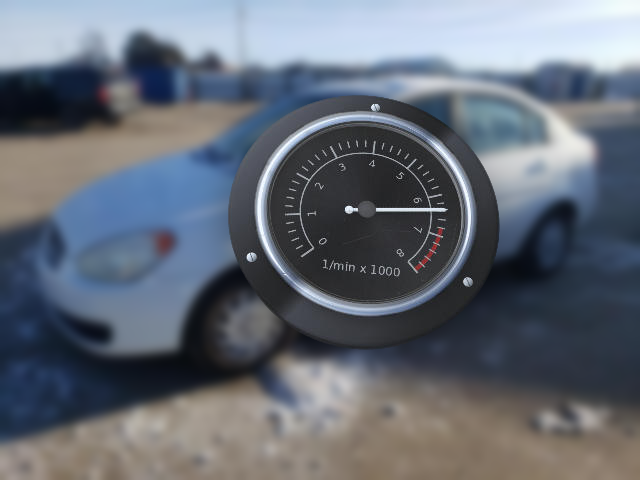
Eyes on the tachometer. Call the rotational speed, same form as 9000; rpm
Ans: 6400; rpm
